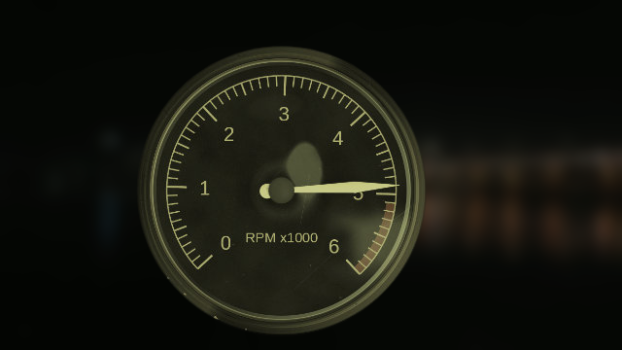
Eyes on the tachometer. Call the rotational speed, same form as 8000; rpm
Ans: 4900; rpm
